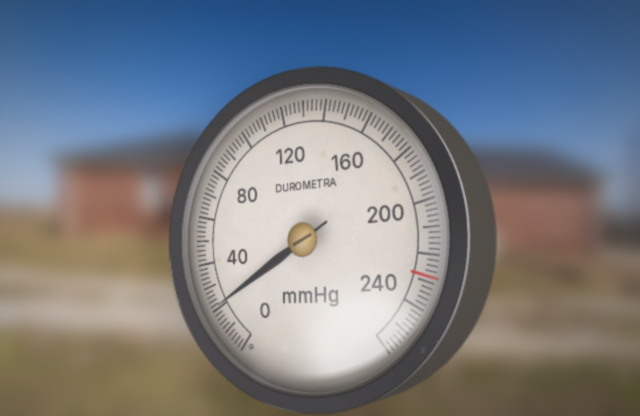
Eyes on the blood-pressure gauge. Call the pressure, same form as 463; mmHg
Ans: 20; mmHg
